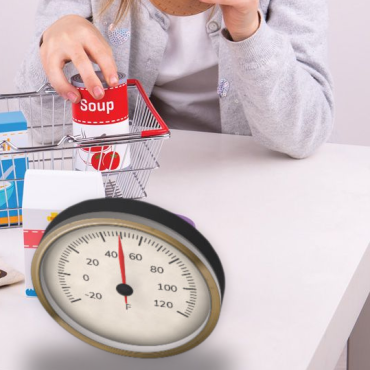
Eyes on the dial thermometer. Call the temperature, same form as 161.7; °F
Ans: 50; °F
